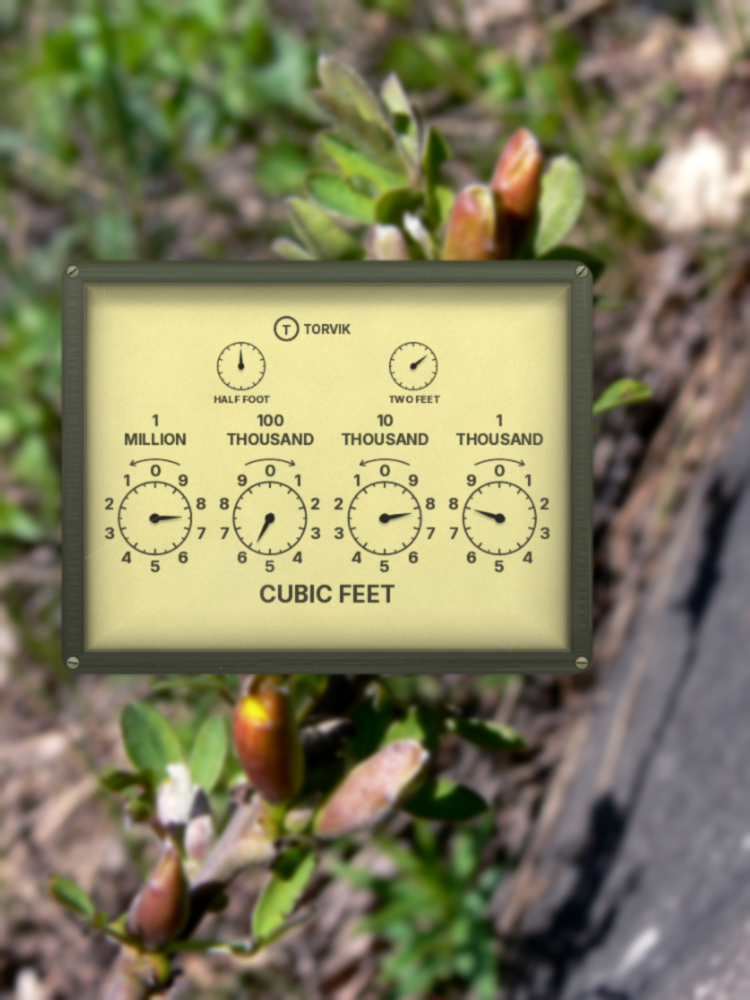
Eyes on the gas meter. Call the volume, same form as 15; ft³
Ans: 757800; ft³
